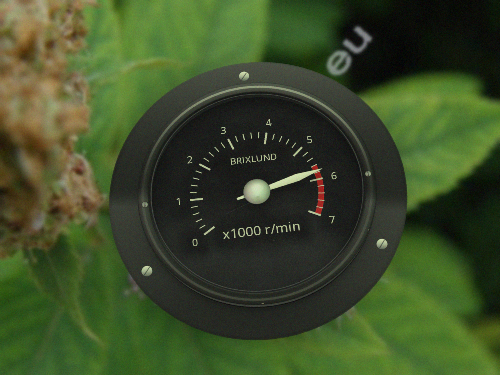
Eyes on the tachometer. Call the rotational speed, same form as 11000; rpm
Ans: 5800; rpm
